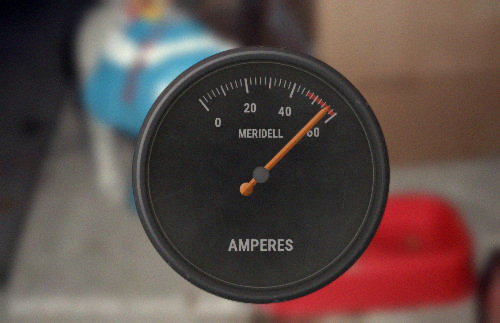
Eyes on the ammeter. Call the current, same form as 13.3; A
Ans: 56; A
